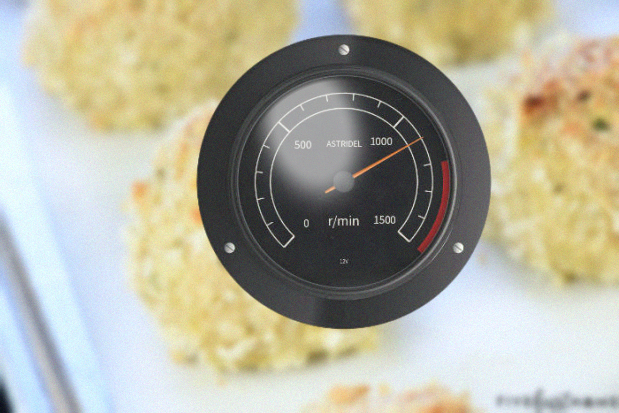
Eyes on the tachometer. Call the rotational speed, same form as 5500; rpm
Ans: 1100; rpm
